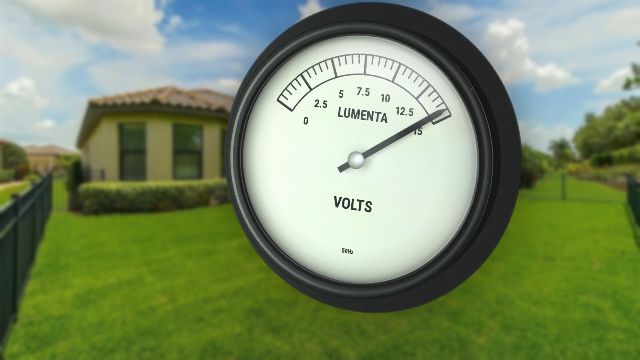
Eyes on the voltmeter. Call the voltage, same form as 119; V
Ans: 14.5; V
